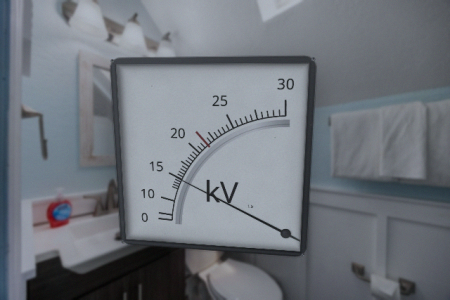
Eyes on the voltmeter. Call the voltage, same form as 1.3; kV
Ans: 15; kV
